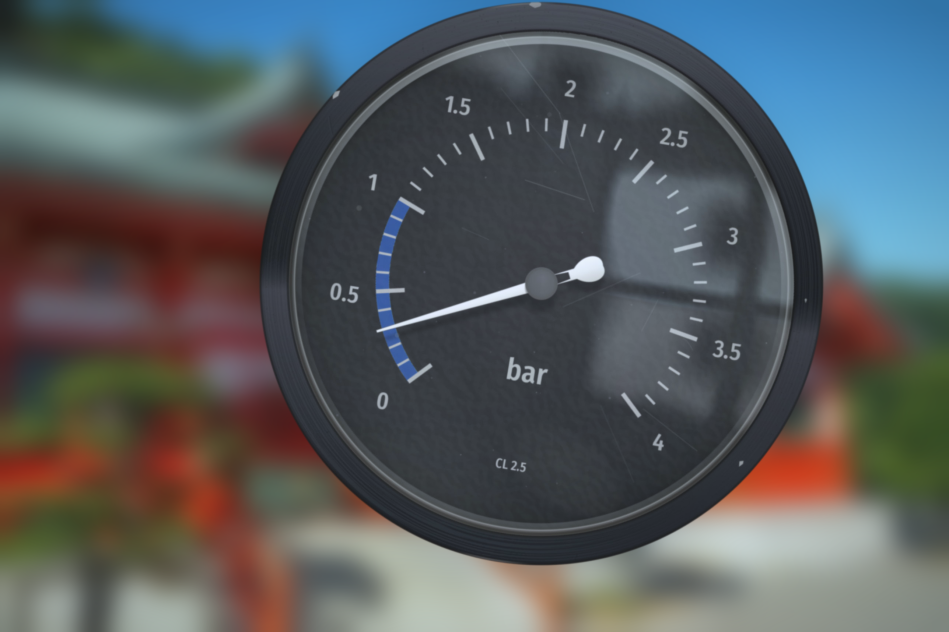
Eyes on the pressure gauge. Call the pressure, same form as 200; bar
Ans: 0.3; bar
